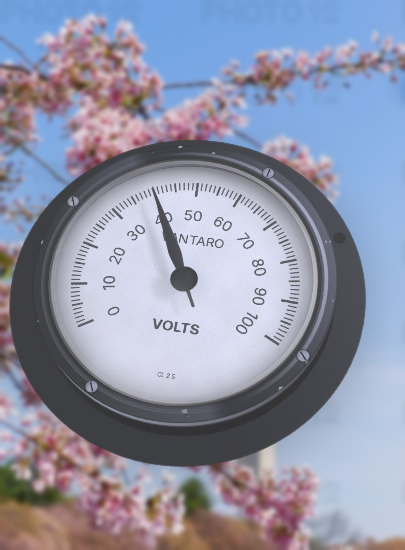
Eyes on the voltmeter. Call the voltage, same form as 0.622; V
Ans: 40; V
